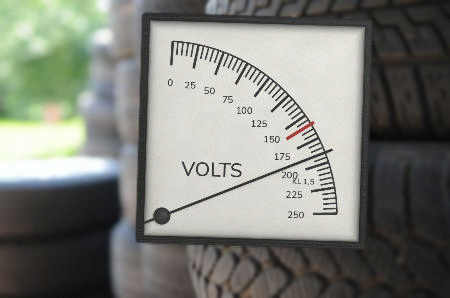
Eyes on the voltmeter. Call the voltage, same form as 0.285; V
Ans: 190; V
